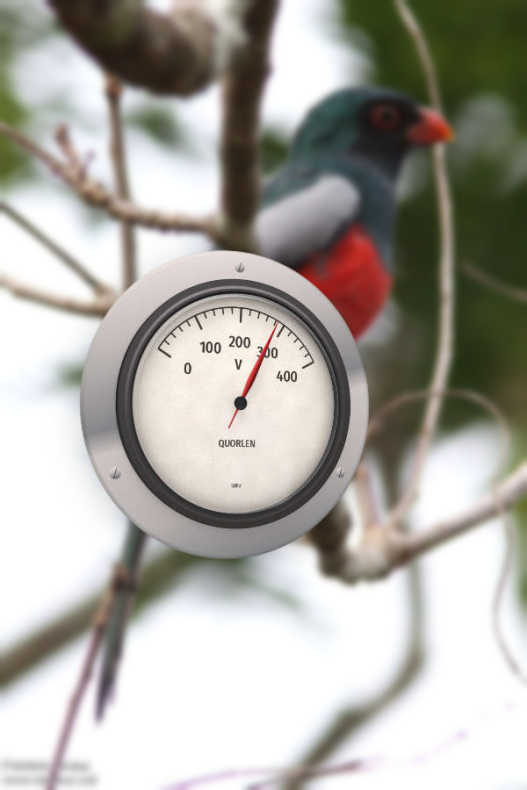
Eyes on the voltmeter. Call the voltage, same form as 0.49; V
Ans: 280; V
